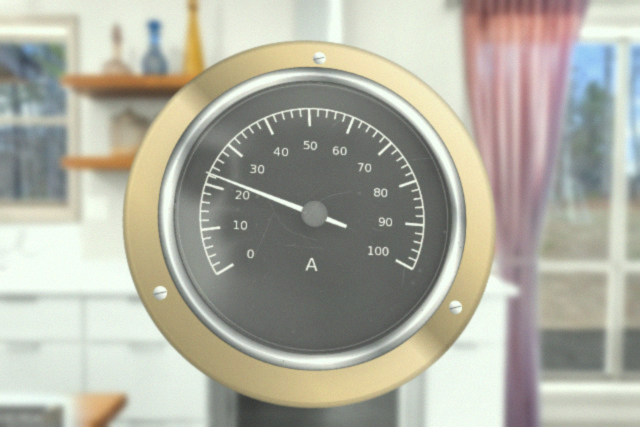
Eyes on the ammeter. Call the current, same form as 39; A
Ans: 22; A
